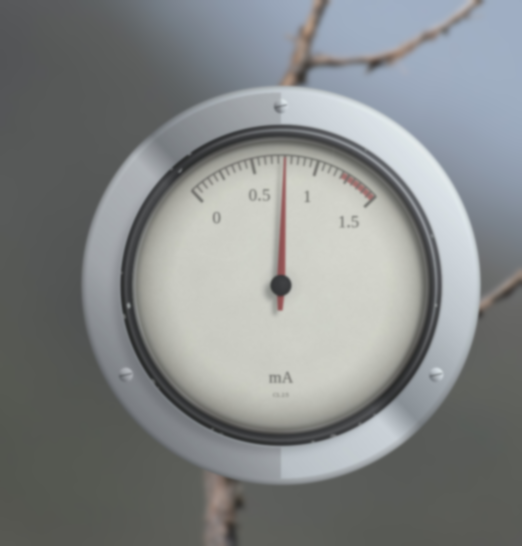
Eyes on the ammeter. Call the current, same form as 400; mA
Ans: 0.75; mA
